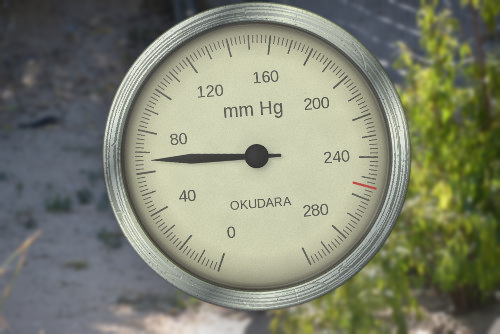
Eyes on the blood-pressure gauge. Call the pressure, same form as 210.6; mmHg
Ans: 66; mmHg
